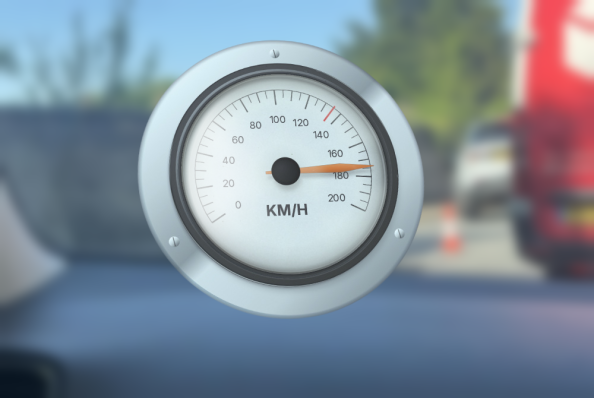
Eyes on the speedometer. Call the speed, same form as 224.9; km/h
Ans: 175; km/h
